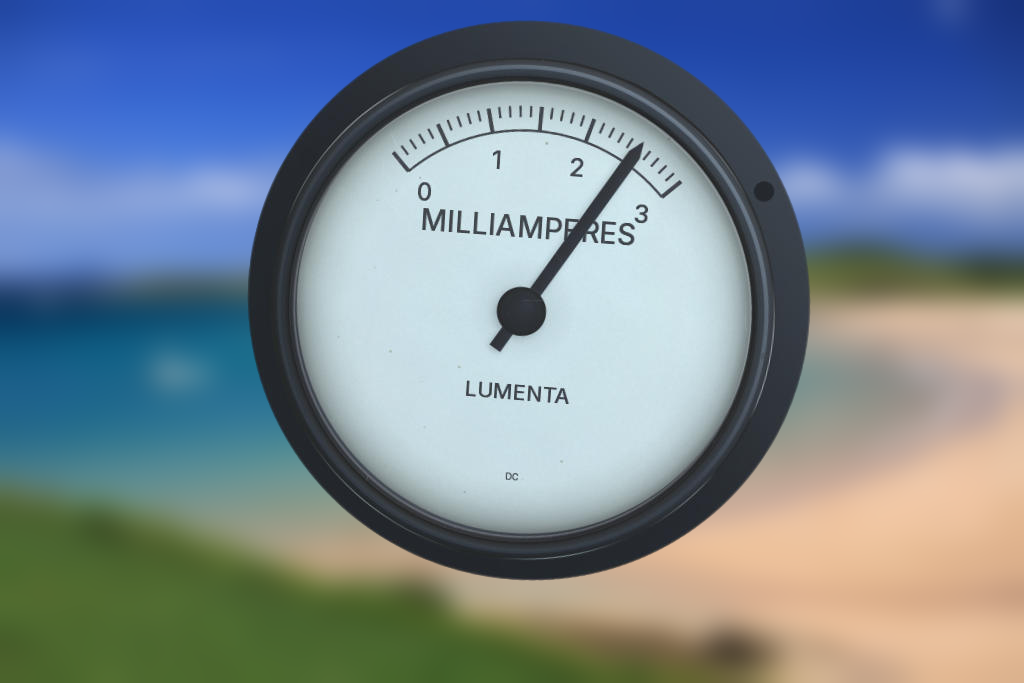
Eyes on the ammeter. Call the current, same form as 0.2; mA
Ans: 2.5; mA
